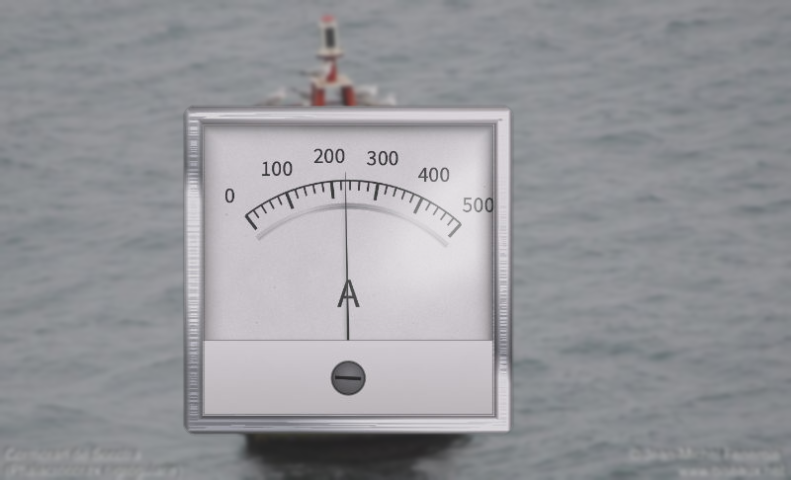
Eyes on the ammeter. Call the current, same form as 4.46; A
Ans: 230; A
